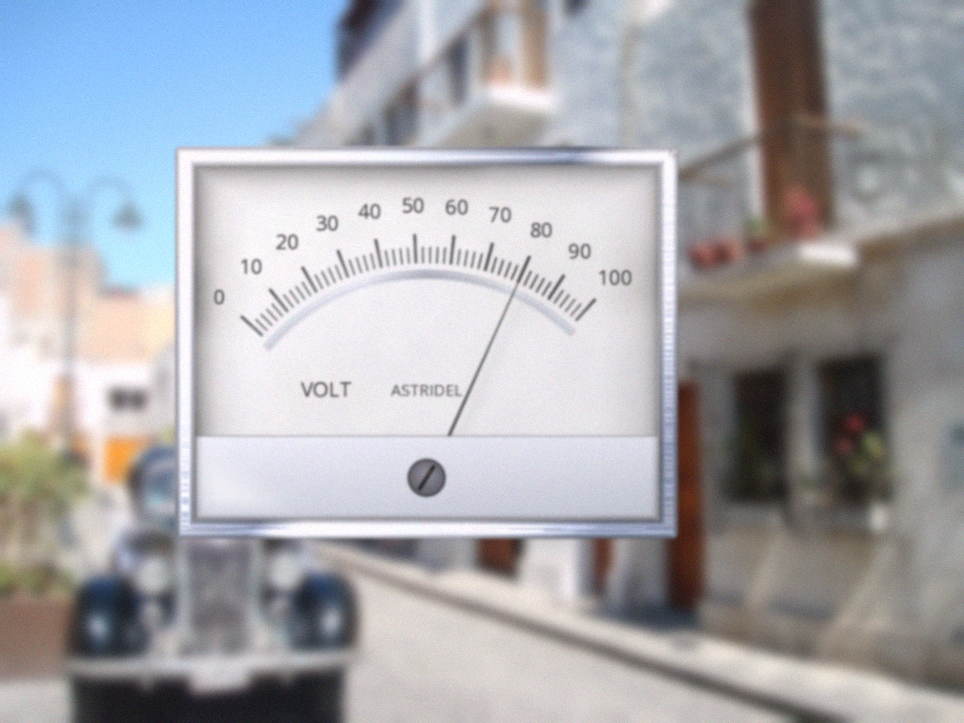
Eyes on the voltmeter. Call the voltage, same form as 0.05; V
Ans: 80; V
